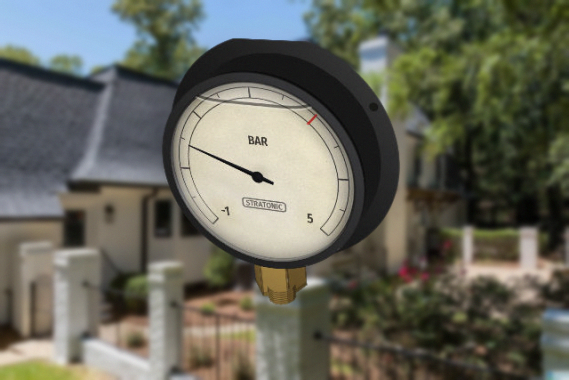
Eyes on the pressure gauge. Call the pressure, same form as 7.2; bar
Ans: 0.5; bar
